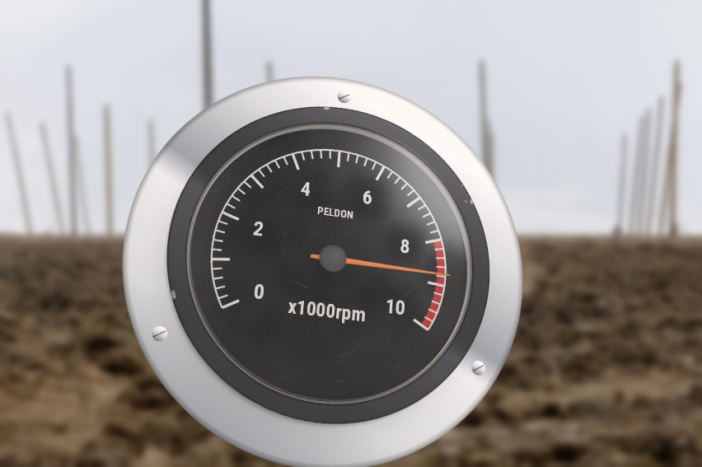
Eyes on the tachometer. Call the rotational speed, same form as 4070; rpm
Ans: 8800; rpm
